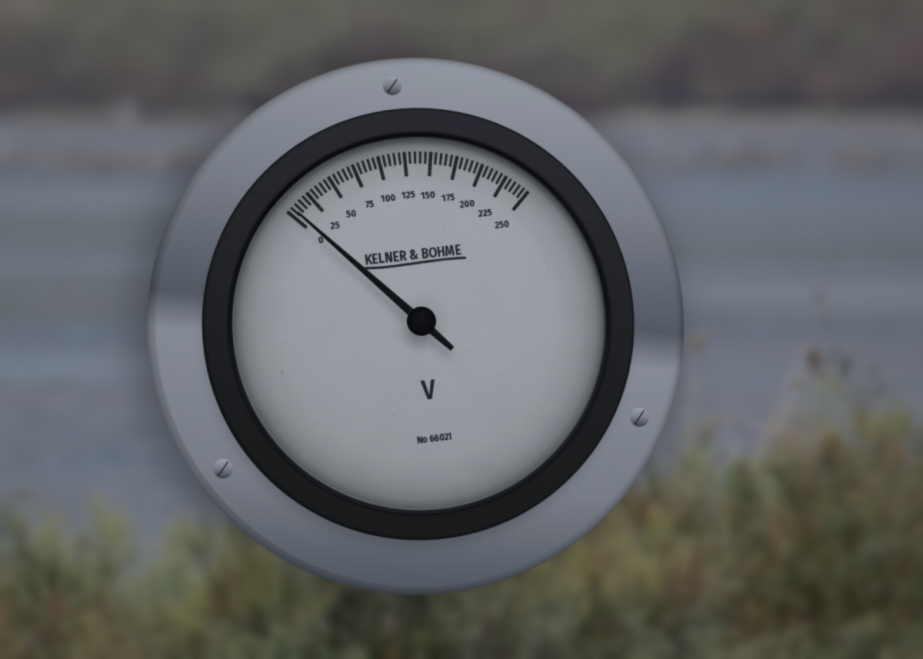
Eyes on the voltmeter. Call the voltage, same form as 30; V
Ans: 5; V
